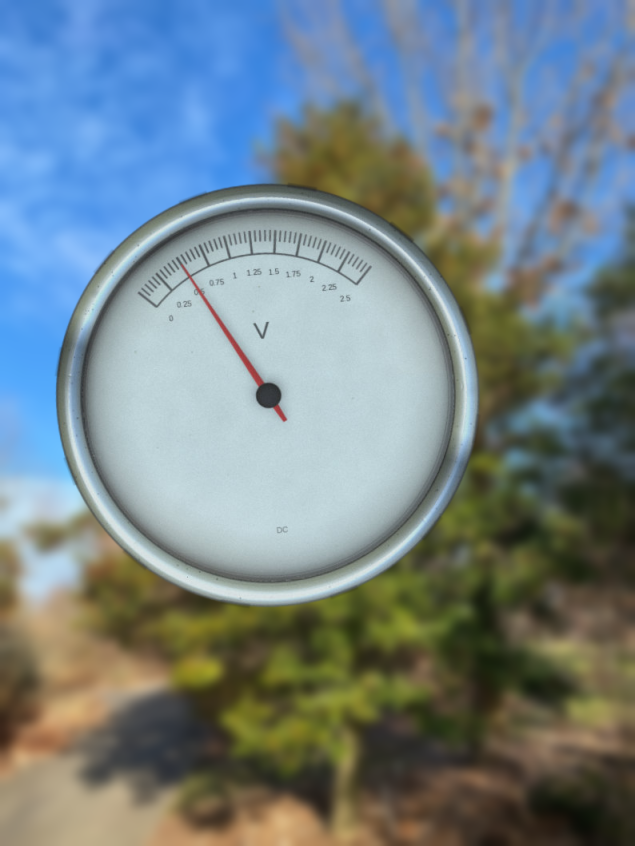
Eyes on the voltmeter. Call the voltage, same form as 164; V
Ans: 0.5; V
